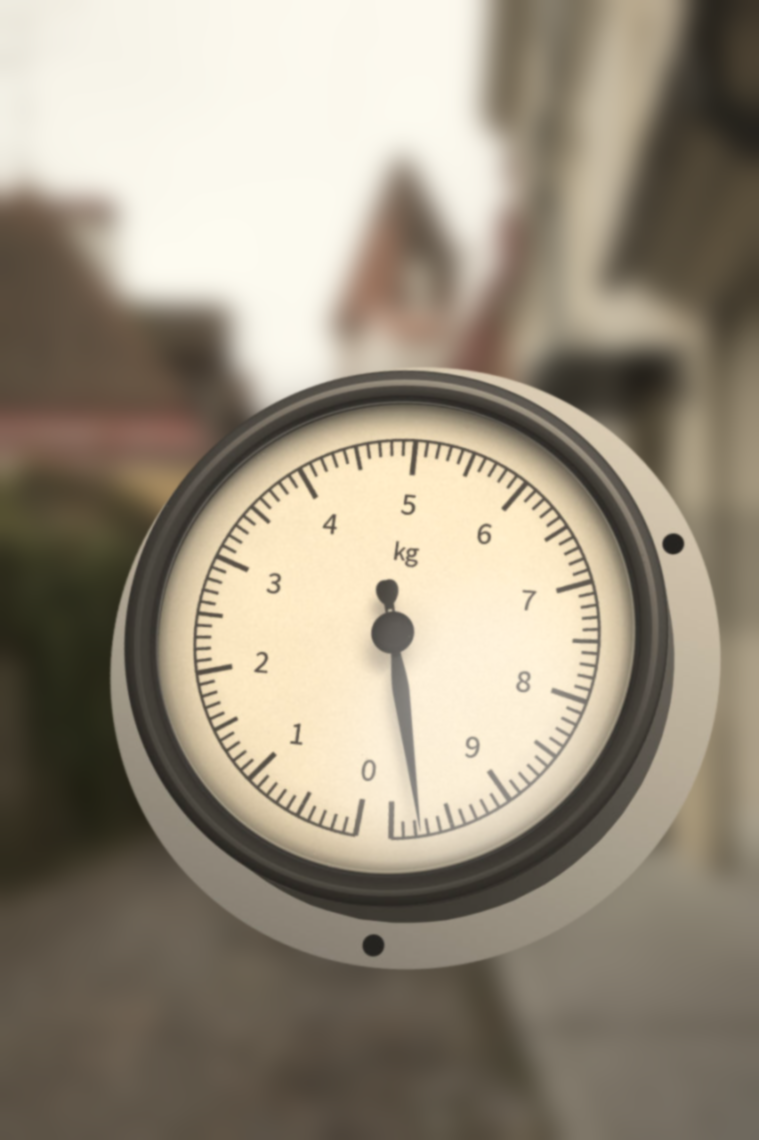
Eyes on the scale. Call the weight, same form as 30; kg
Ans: 9.75; kg
